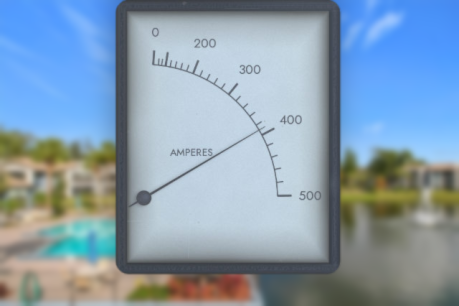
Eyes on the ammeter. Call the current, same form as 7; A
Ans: 390; A
